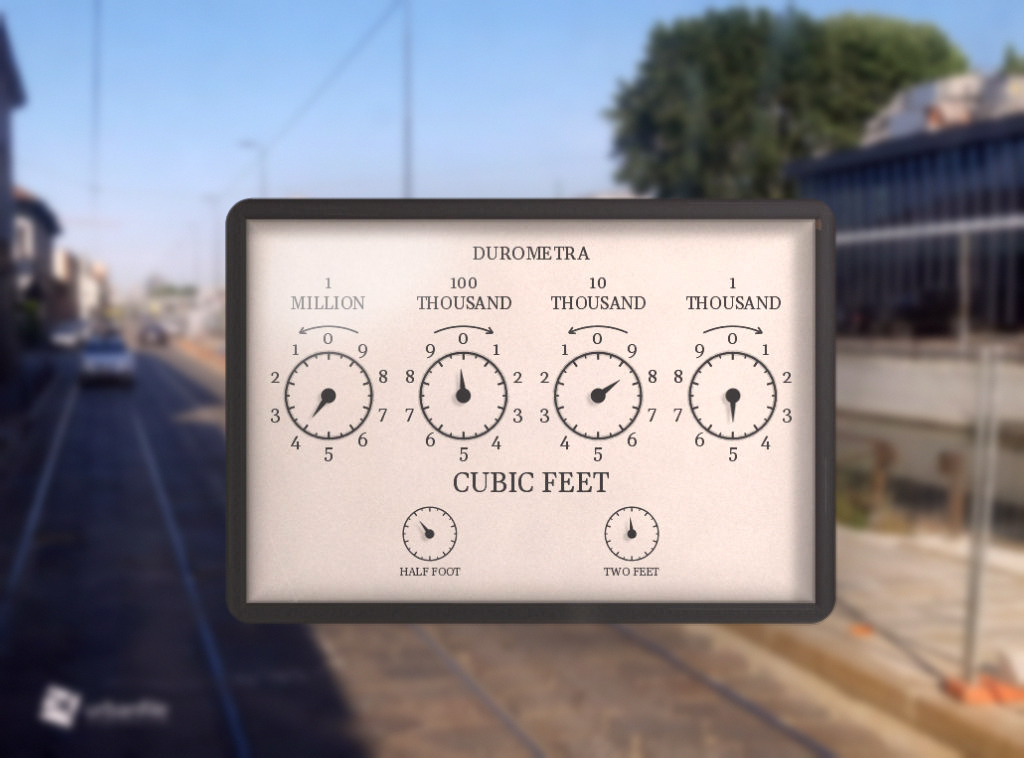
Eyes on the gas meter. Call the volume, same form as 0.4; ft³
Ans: 398500; ft³
